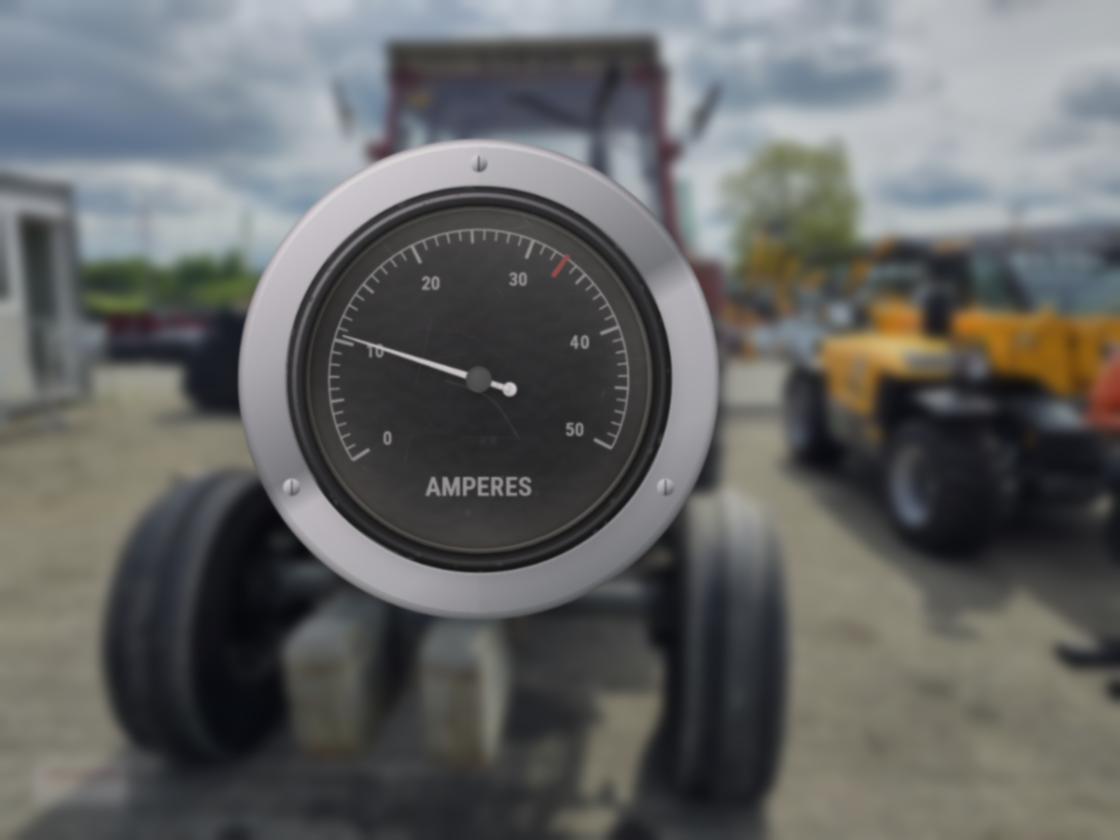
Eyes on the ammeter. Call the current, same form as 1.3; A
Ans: 10.5; A
